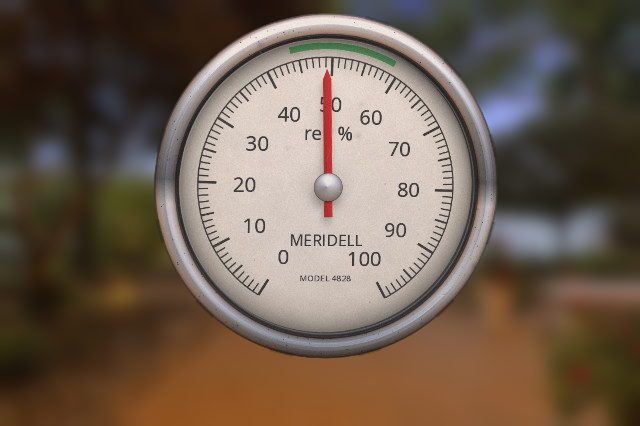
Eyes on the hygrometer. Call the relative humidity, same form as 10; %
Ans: 49; %
